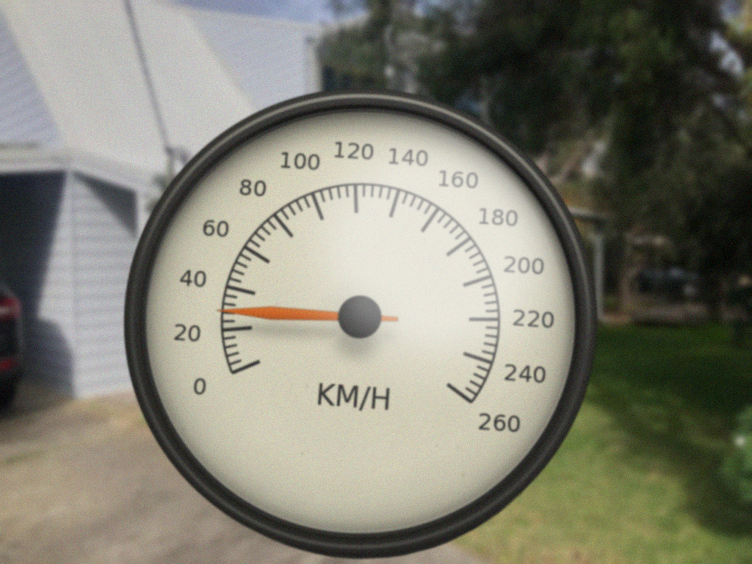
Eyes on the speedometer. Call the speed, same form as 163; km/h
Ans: 28; km/h
